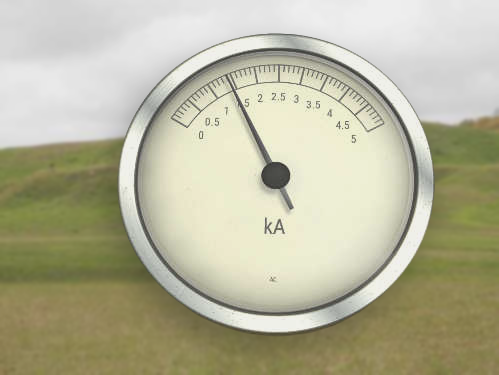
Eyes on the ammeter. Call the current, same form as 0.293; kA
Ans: 1.4; kA
